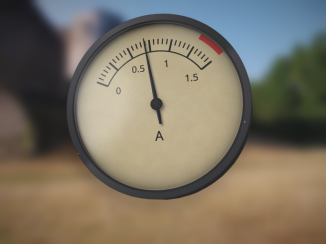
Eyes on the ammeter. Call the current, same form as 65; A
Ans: 0.7; A
